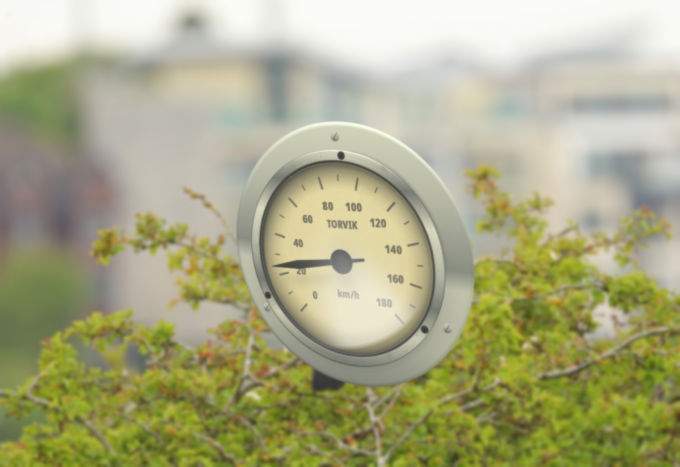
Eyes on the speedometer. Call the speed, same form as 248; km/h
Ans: 25; km/h
